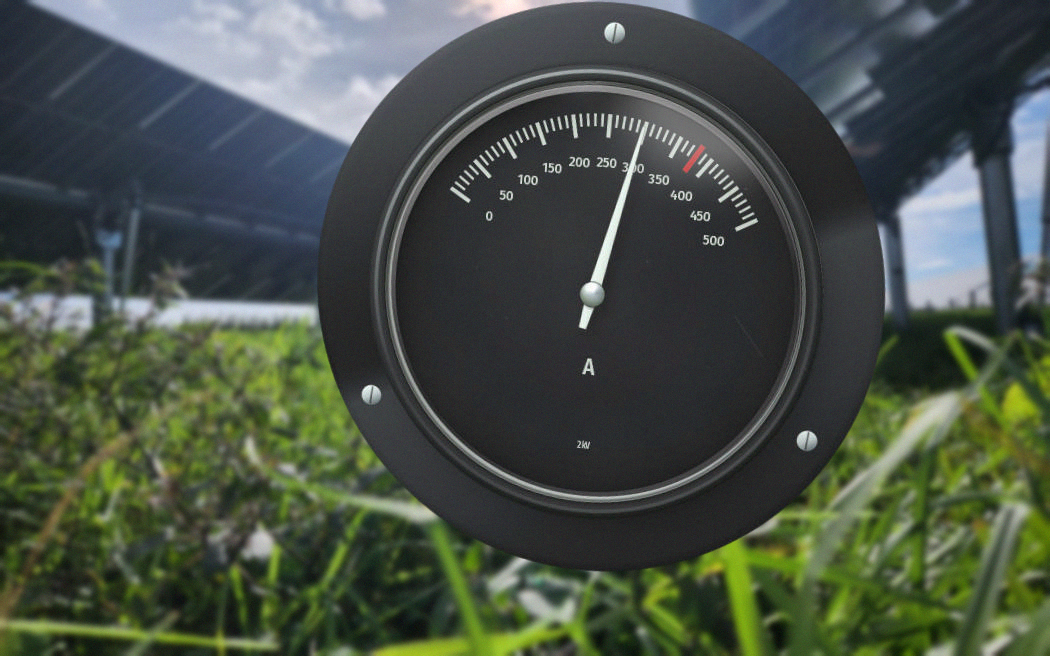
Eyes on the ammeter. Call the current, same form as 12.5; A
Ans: 300; A
